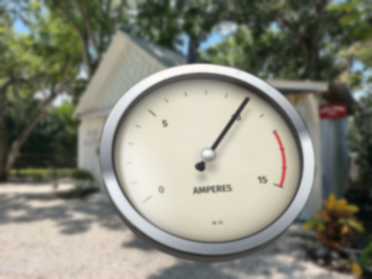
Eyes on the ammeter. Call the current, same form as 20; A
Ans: 10; A
